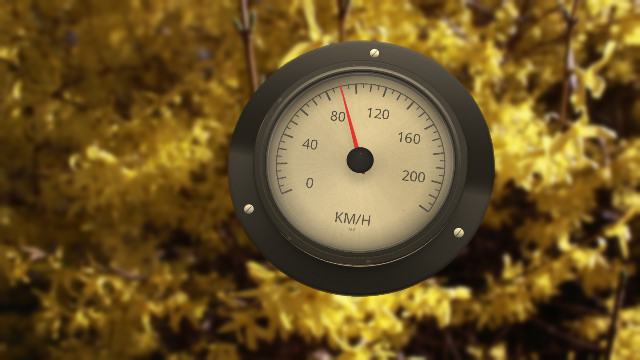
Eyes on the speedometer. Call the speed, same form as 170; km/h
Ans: 90; km/h
